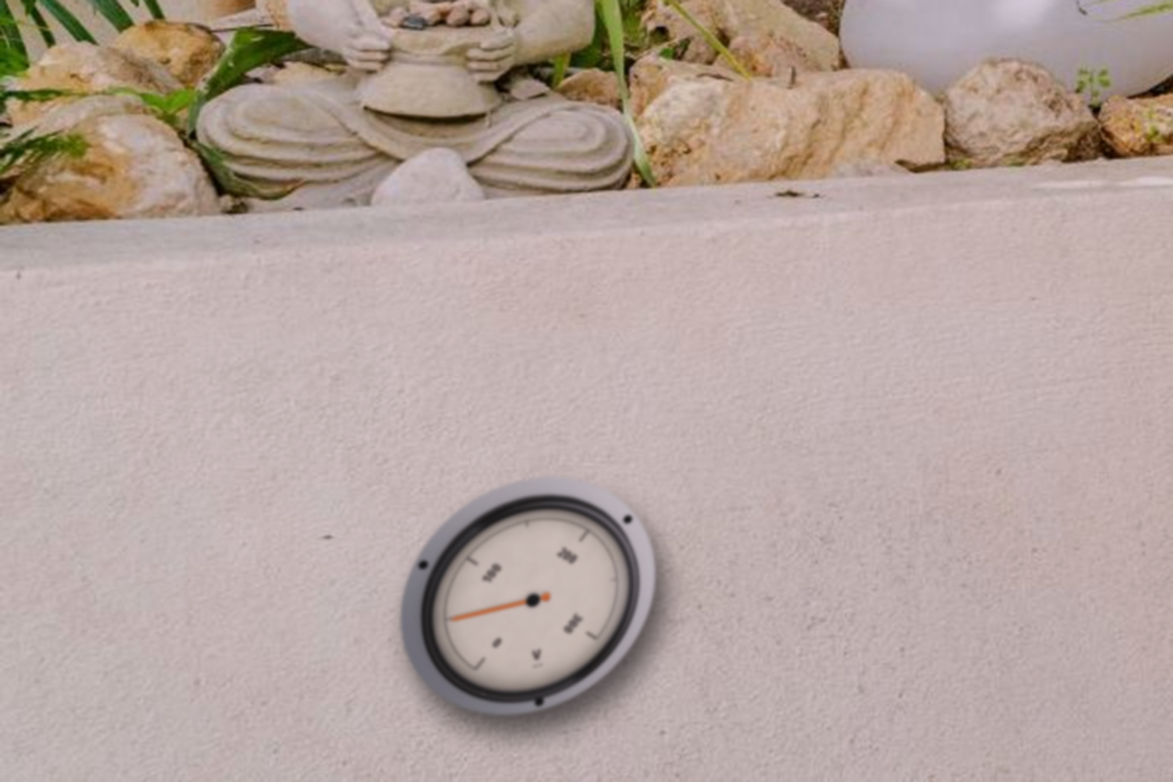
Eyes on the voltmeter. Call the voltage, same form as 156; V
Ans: 50; V
